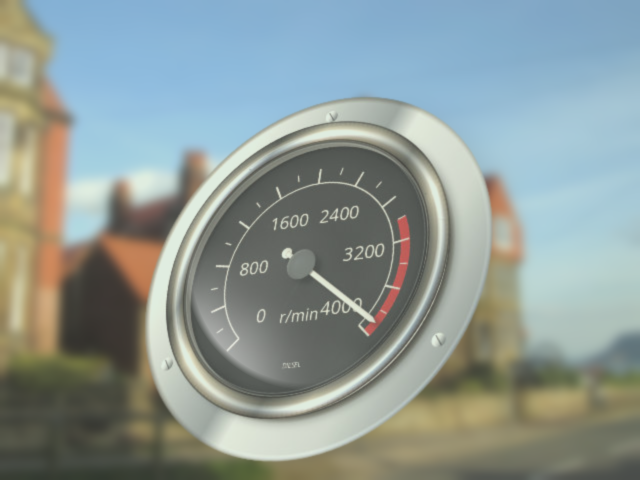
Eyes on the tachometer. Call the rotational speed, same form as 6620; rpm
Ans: 3900; rpm
